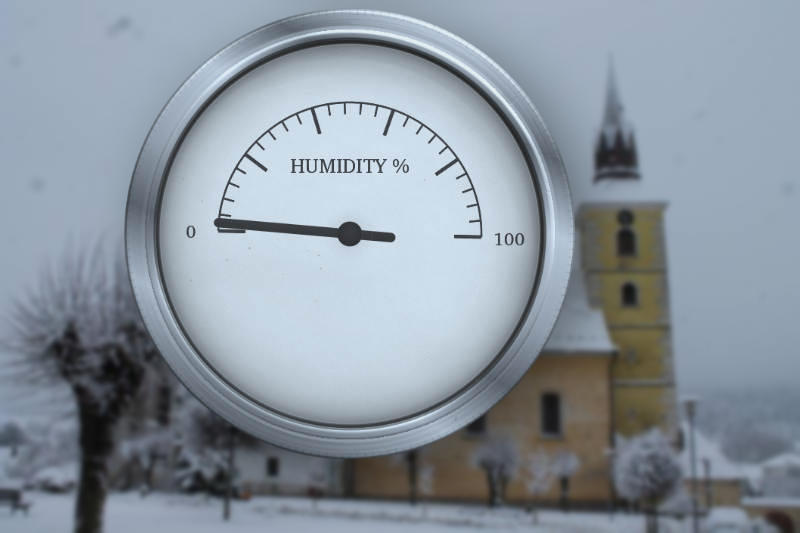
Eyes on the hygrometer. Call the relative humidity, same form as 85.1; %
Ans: 2; %
